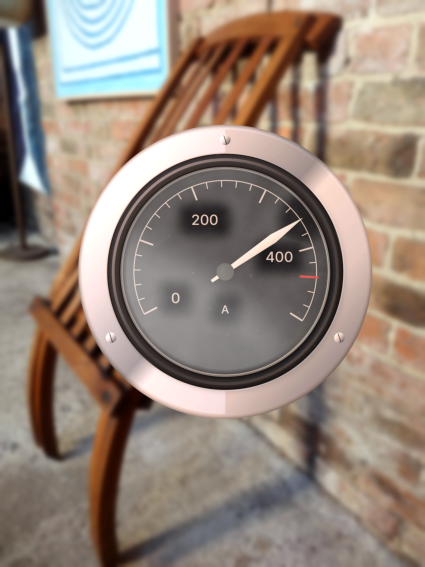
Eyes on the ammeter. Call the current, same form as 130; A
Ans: 360; A
